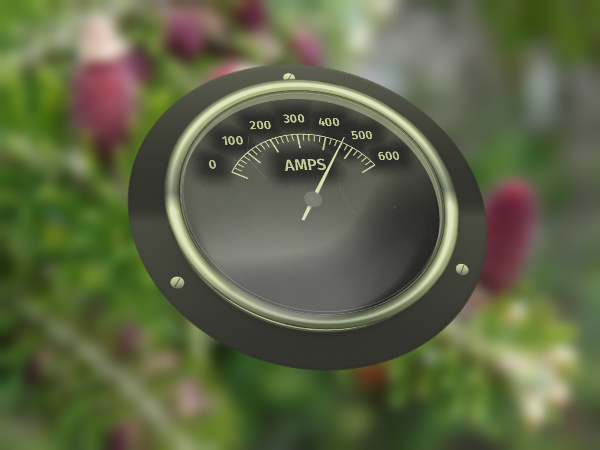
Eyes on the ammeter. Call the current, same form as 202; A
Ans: 460; A
